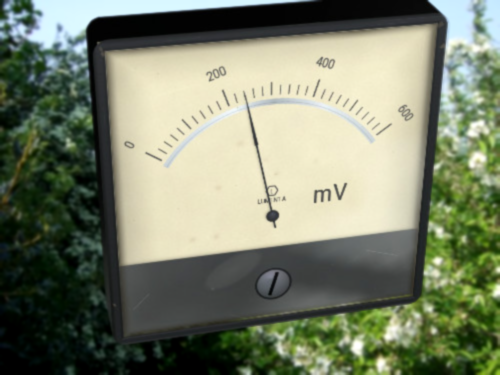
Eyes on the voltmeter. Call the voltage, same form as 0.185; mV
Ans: 240; mV
